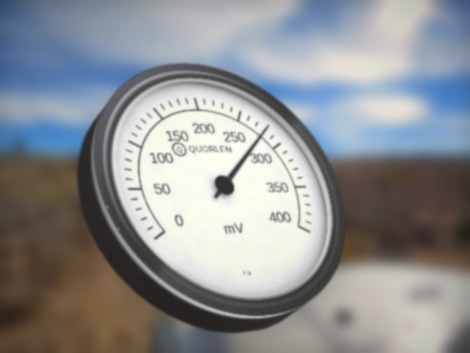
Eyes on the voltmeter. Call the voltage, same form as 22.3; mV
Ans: 280; mV
